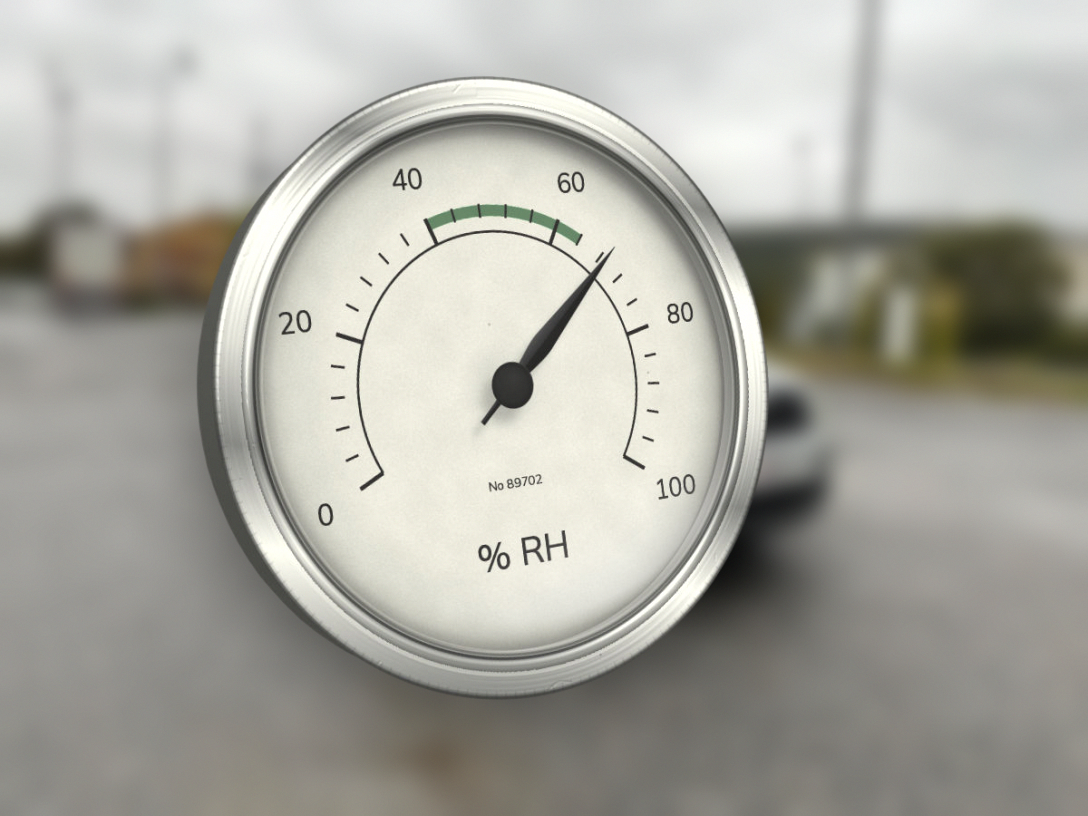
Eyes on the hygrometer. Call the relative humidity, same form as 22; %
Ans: 68; %
